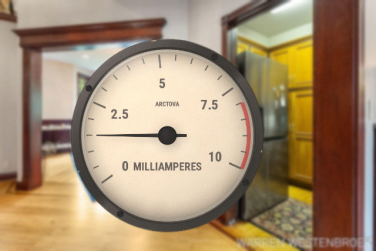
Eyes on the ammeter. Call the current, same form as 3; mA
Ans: 1.5; mA
